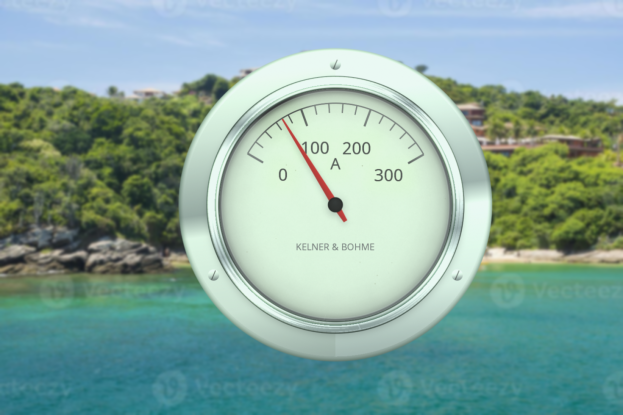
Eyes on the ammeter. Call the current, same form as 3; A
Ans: 70; A
